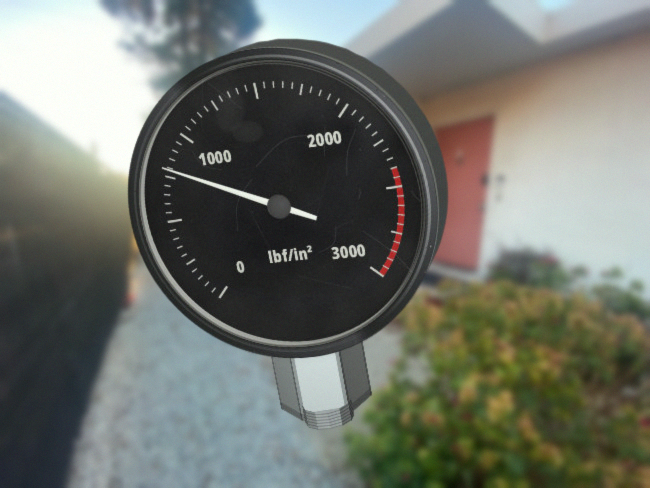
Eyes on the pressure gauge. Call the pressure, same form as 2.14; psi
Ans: 800; psi
